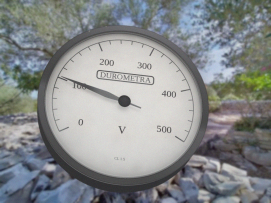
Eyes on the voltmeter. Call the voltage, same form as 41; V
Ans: 100; V
